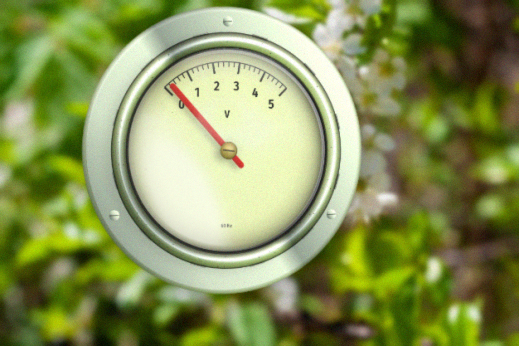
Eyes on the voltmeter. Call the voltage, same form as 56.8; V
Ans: 0.2; V
